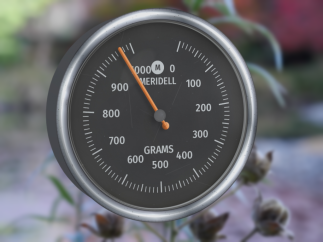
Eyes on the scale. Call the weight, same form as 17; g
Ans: 970; g
